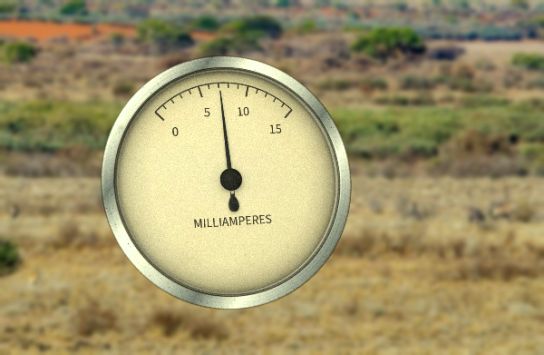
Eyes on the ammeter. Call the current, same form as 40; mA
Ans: 7; mA
